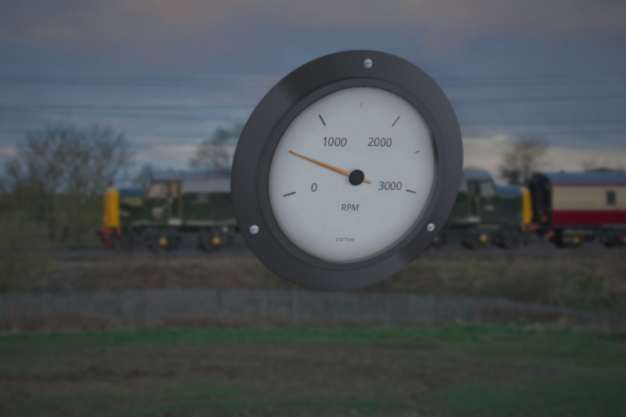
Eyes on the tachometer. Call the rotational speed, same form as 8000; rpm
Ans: 500; rpm
